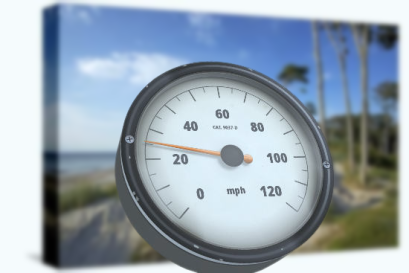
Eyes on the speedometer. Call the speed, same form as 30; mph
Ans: 25; mph
